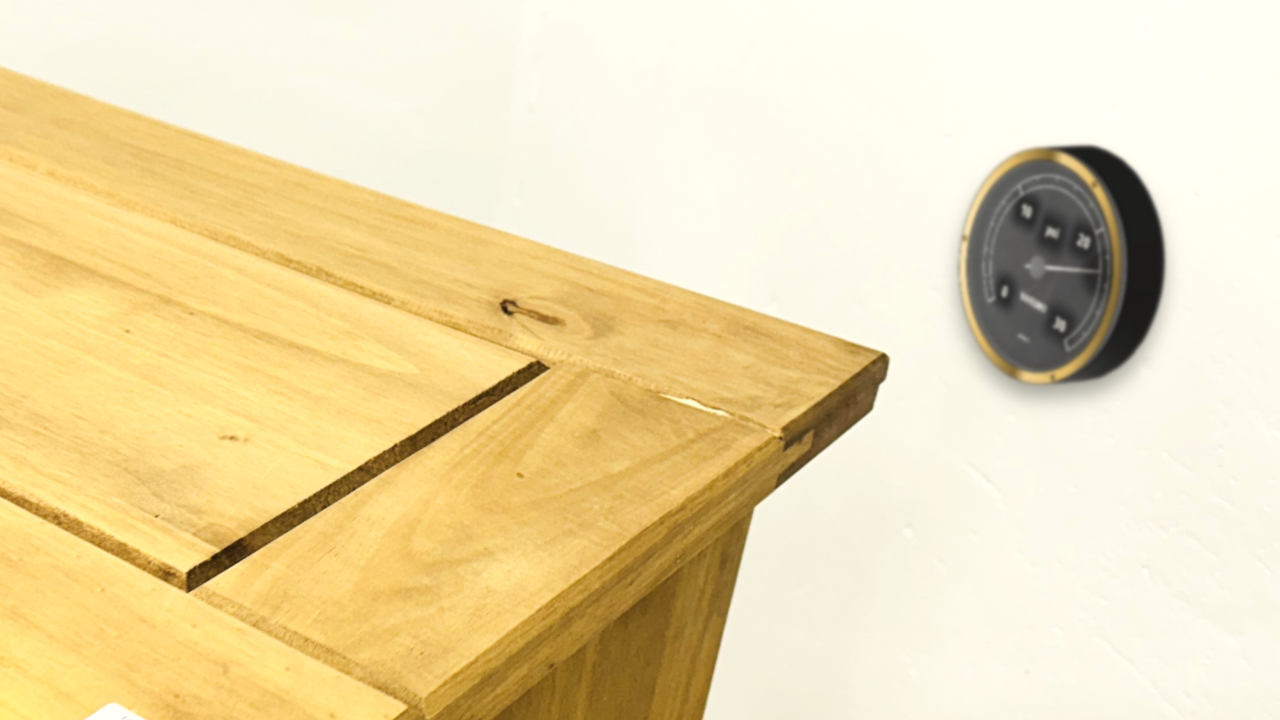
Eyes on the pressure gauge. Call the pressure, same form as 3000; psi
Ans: 23; psi
